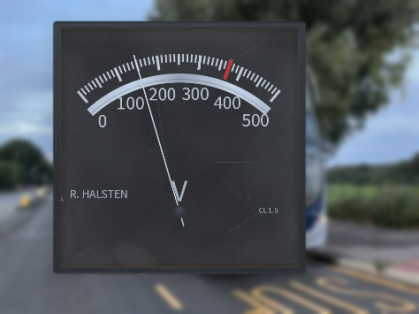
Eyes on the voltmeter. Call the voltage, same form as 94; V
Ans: 150; V
